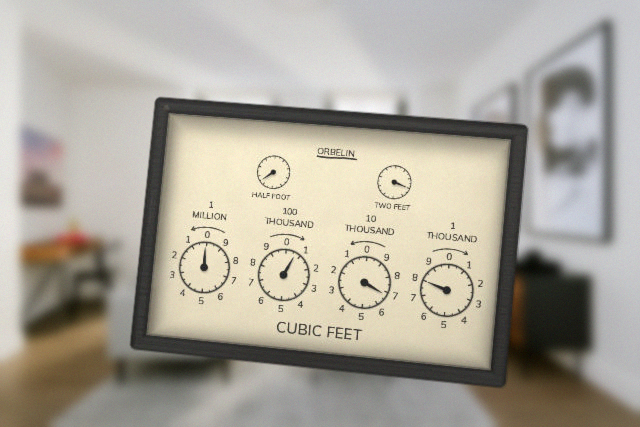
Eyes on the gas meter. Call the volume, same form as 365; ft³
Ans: 6800; ft³
